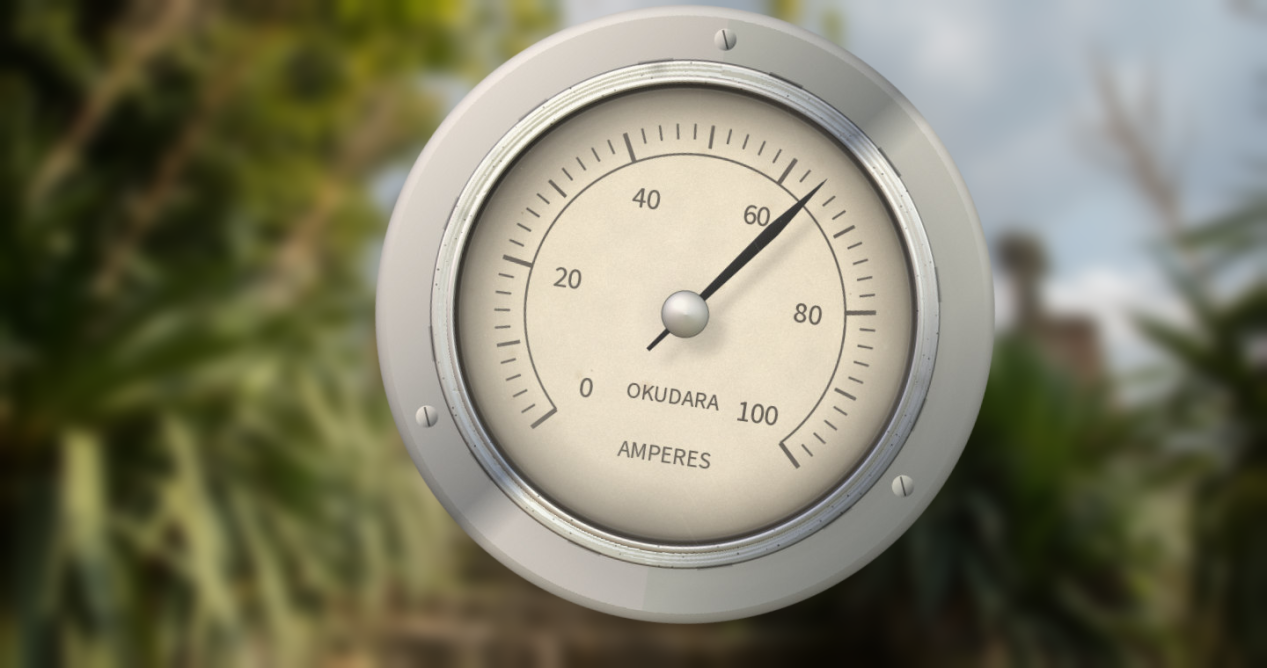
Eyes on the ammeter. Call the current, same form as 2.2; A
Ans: 64; A
